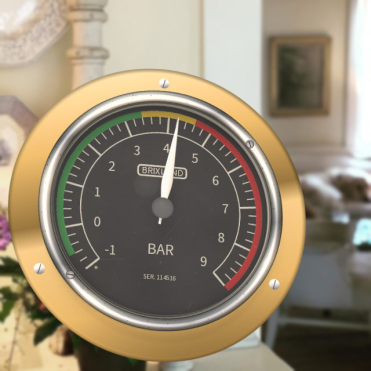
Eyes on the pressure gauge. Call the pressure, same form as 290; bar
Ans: 4.2; bar
